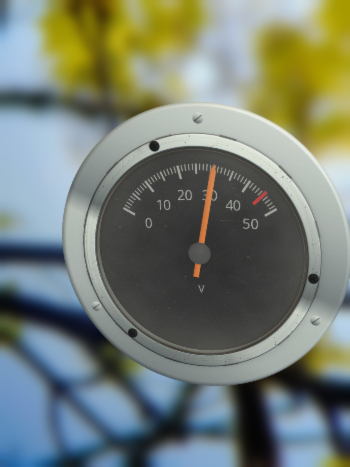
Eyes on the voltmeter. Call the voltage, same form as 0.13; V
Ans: 30; V
